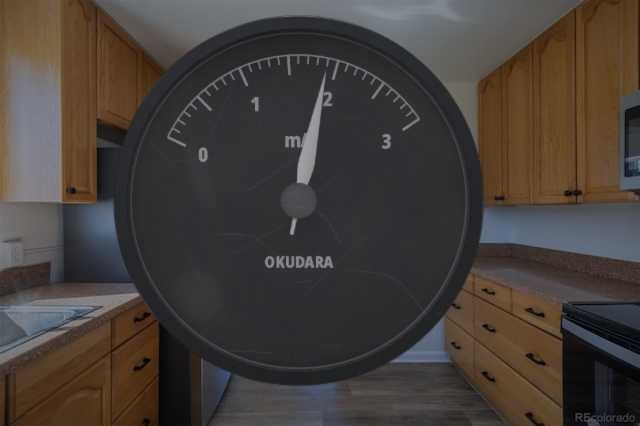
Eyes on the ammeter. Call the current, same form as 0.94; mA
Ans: 1.9; mA
